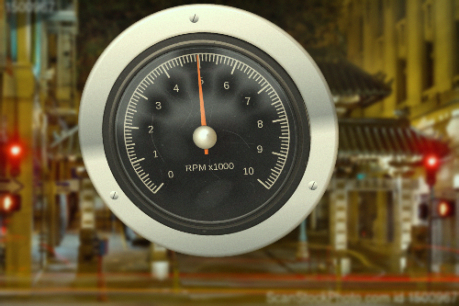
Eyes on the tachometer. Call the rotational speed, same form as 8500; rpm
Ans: 5000; rpm
